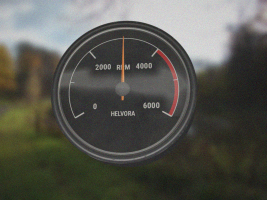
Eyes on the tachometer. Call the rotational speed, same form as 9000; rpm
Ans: 3000; rpm
